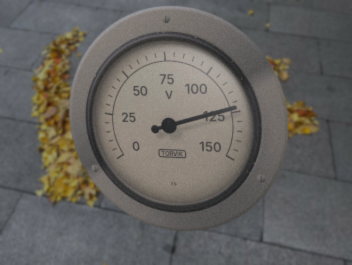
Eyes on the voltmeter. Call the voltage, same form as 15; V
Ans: 122.5; V
